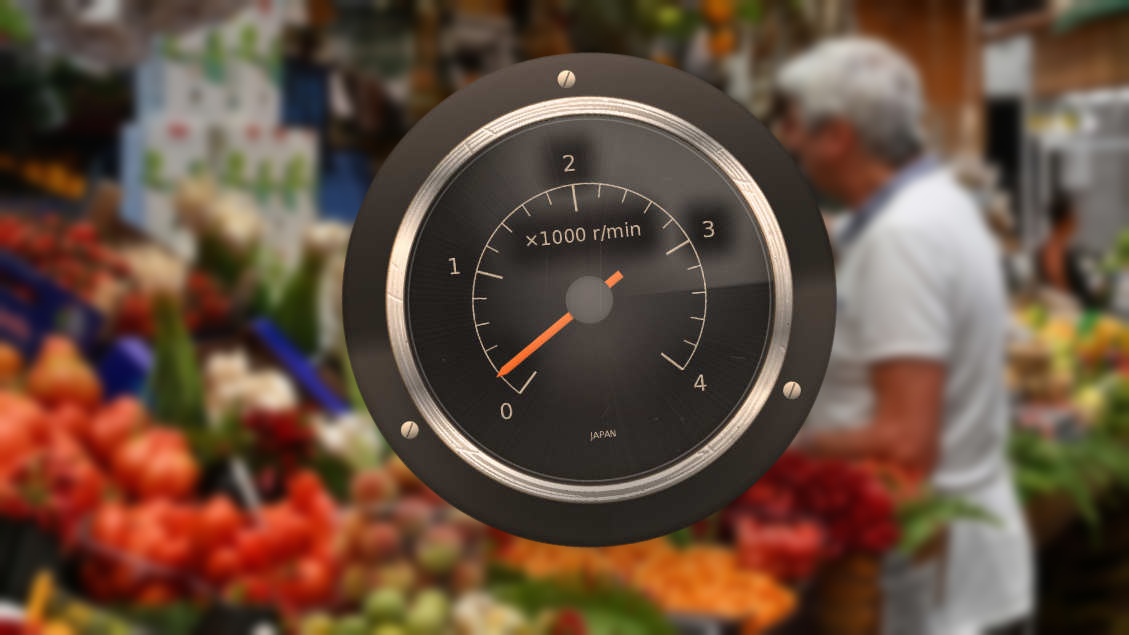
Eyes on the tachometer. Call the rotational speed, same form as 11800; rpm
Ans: 200; rpm
